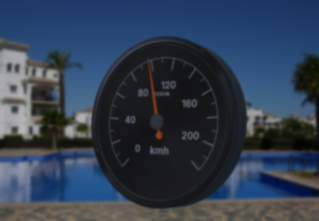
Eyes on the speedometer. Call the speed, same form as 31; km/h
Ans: 100; km/h
